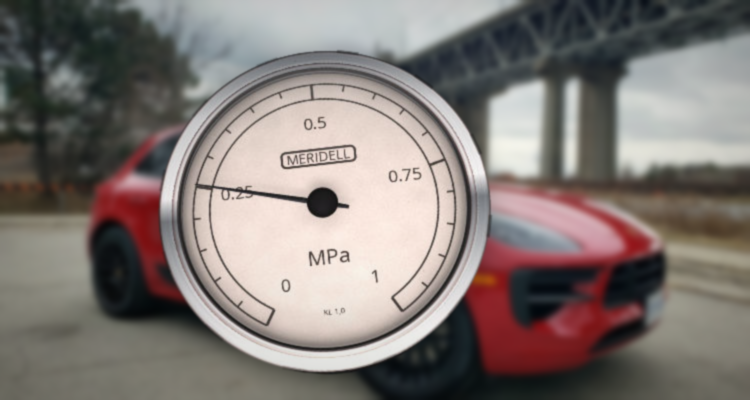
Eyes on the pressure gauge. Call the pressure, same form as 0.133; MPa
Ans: 0.25; MPa
